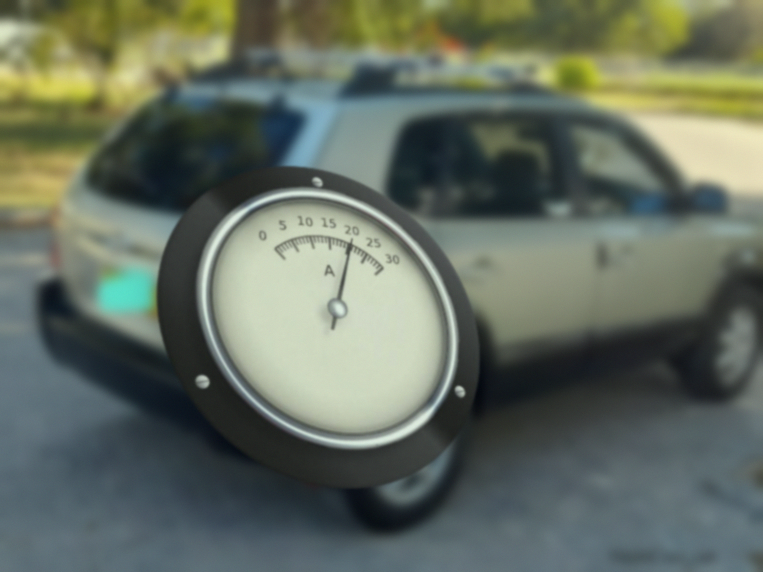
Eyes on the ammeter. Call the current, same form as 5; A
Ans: 20; A
